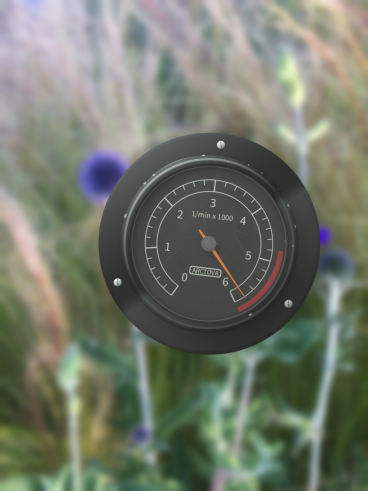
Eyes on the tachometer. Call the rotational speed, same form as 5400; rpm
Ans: 5800; rpm
